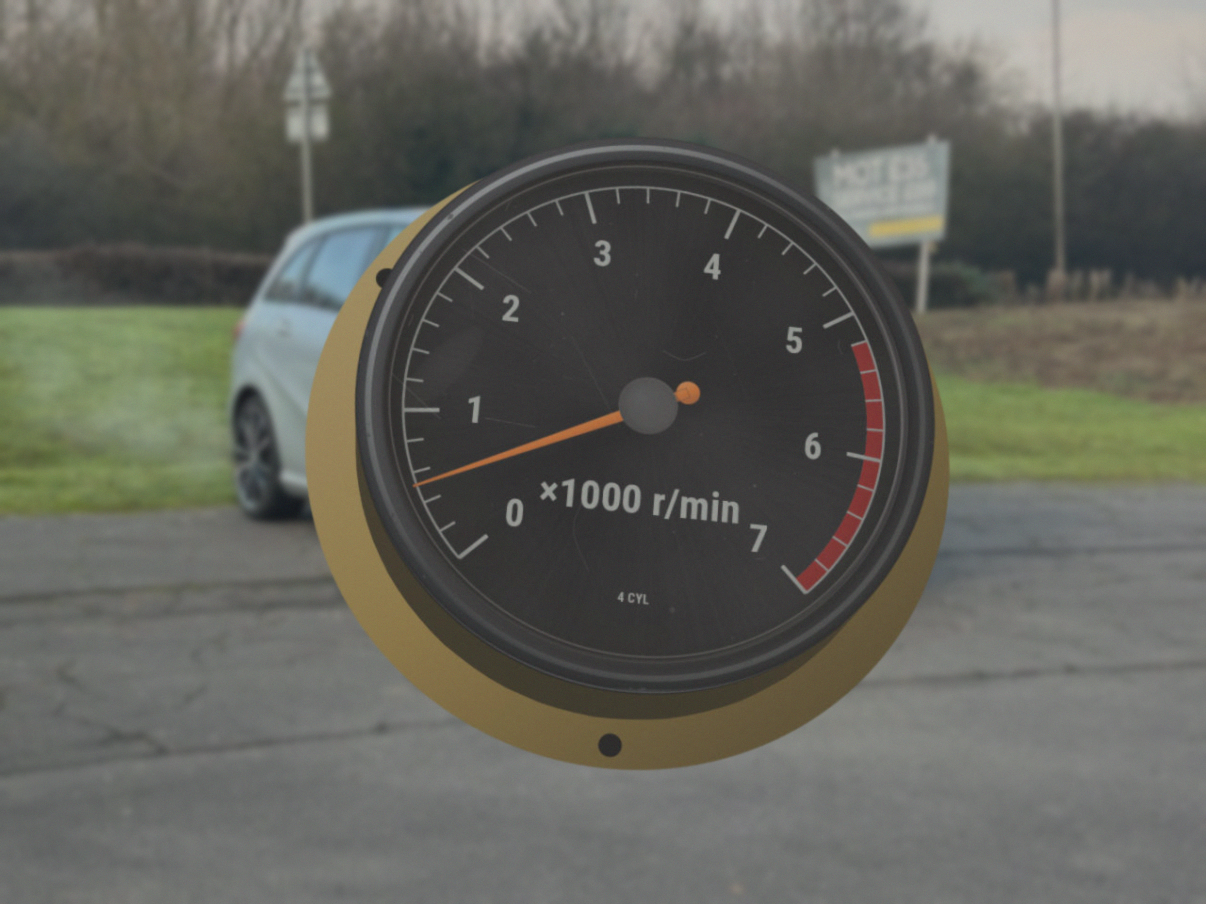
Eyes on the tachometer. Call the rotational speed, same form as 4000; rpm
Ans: 500; rpm
